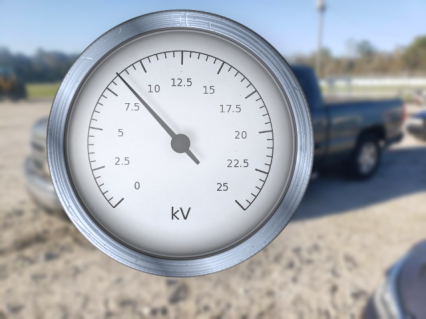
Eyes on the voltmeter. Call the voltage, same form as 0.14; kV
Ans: 8.5; kV
